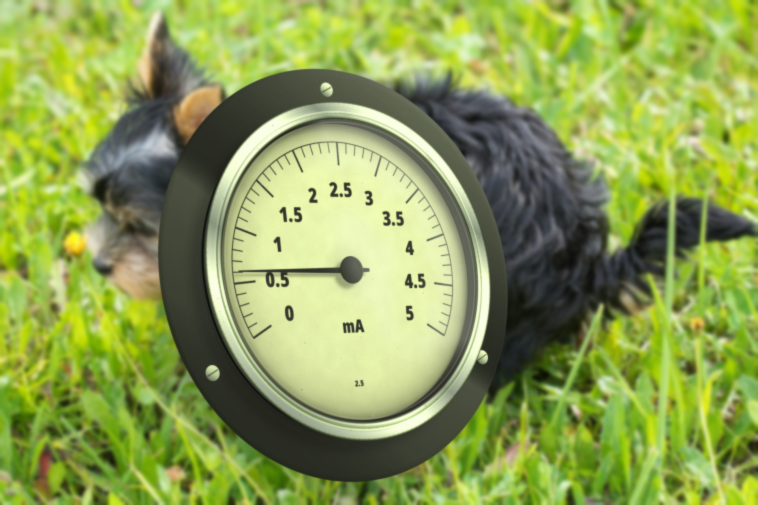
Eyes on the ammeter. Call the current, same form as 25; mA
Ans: 0.6; mA
